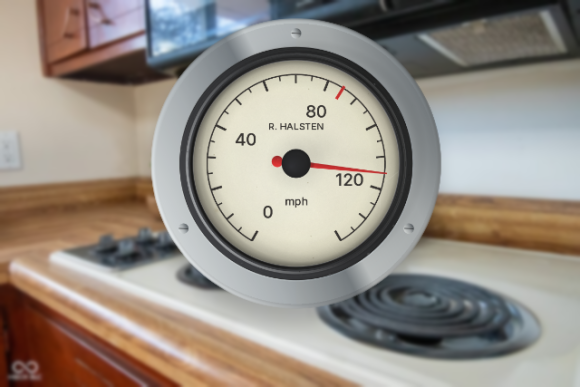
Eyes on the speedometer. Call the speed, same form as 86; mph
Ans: 115; mph
